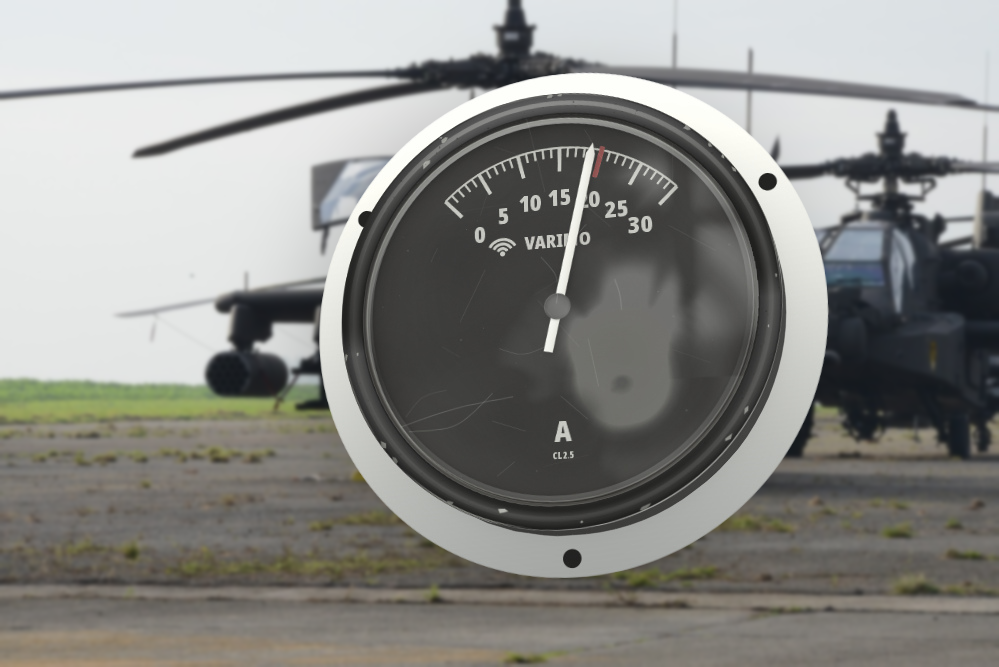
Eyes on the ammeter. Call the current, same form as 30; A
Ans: 19; A
